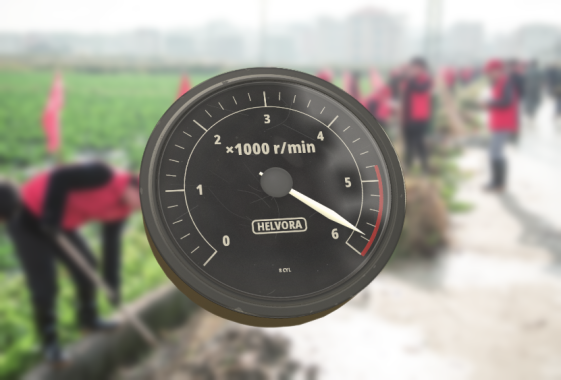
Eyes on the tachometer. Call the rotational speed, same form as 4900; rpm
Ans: 5800; rpm
